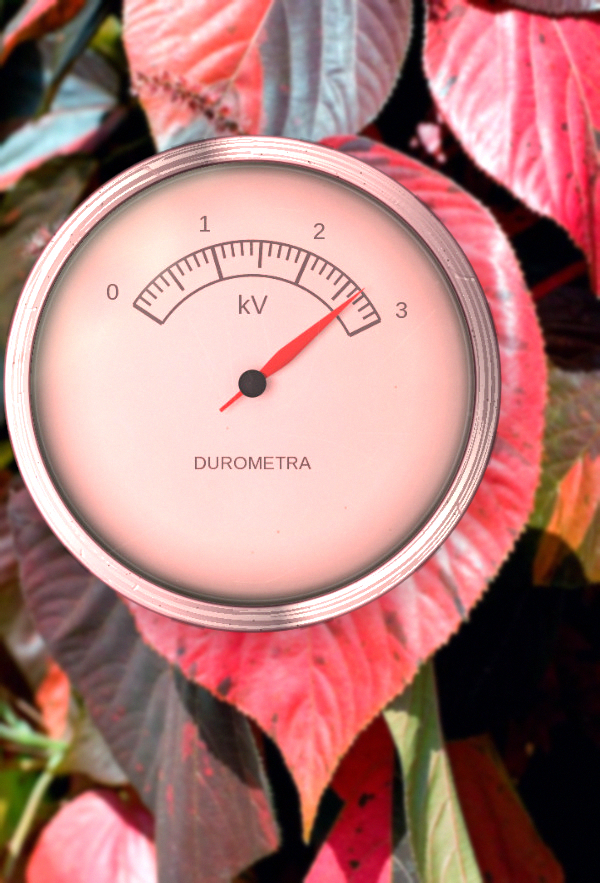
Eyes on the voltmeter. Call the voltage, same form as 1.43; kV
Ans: 2.65; kV
